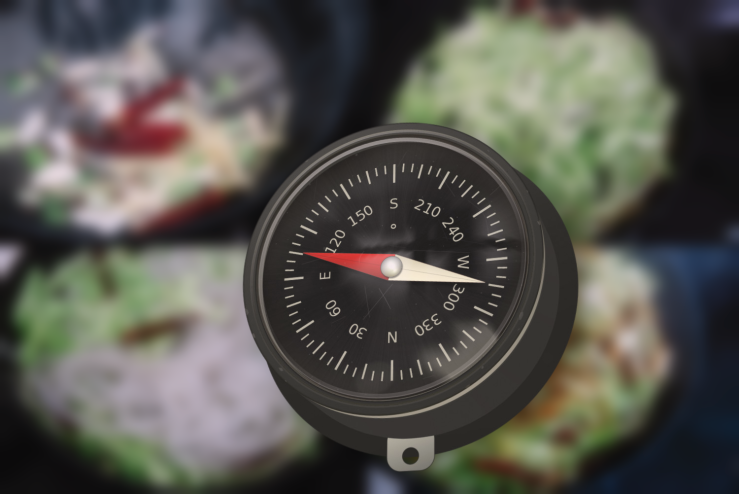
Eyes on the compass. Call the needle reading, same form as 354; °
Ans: 105; °
